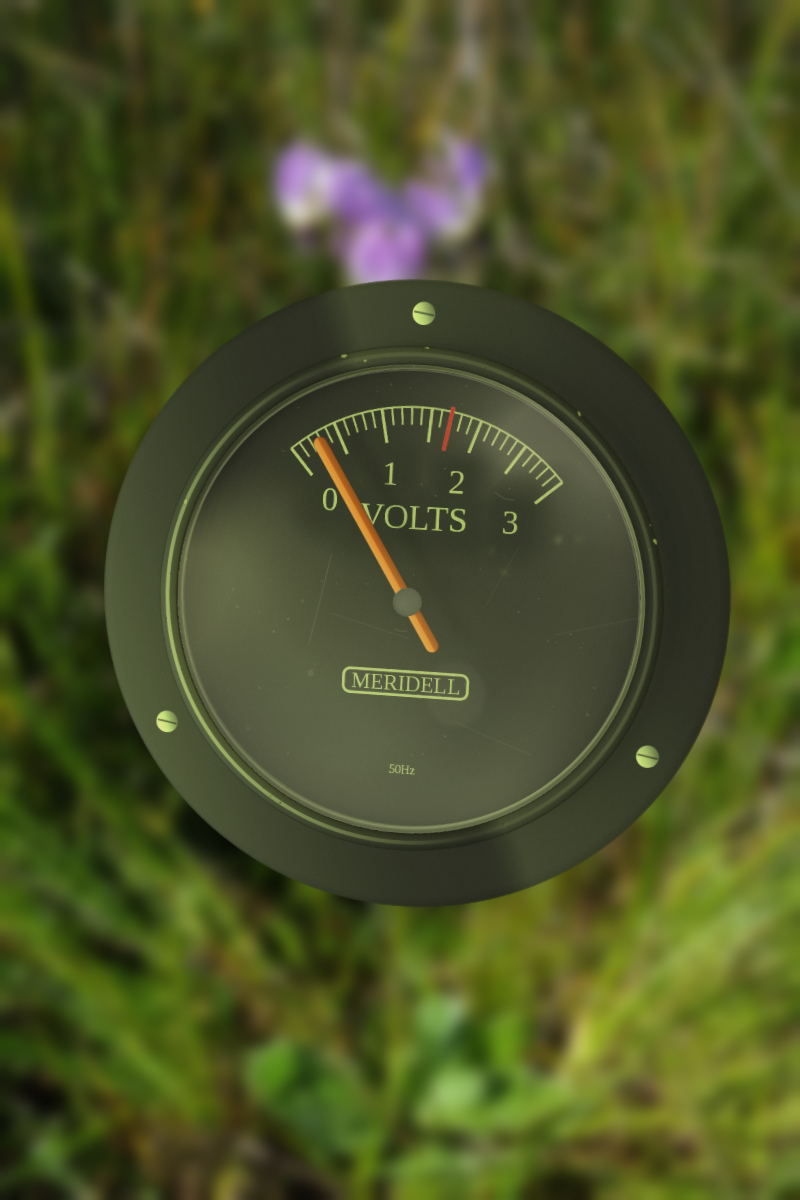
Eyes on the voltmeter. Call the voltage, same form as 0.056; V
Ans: 0.3; V
